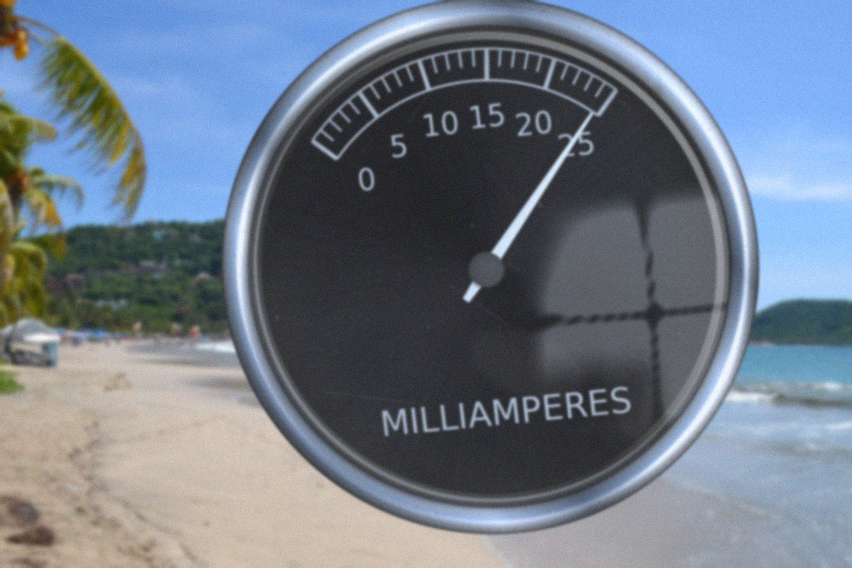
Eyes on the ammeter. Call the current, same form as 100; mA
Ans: 24.5; mA
